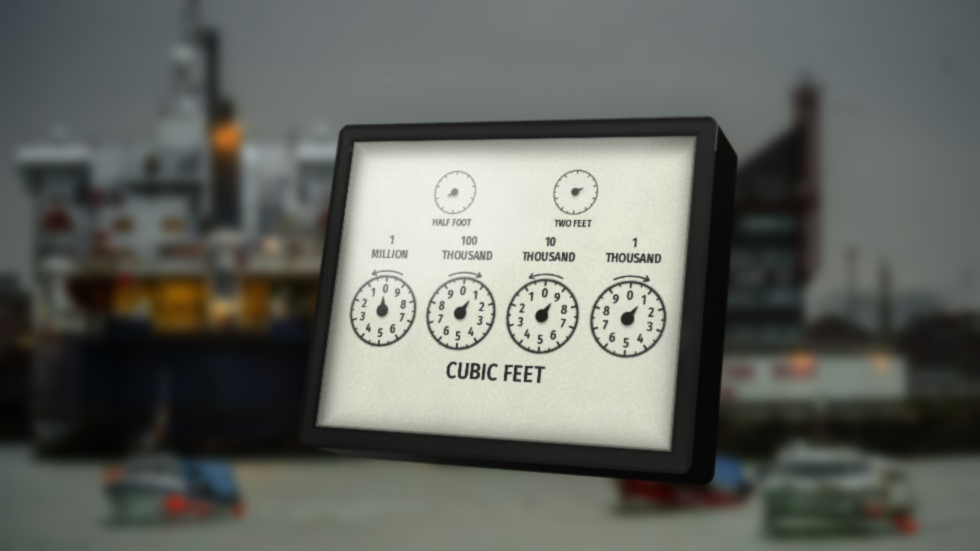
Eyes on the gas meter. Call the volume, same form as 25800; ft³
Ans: 9100; ft³
